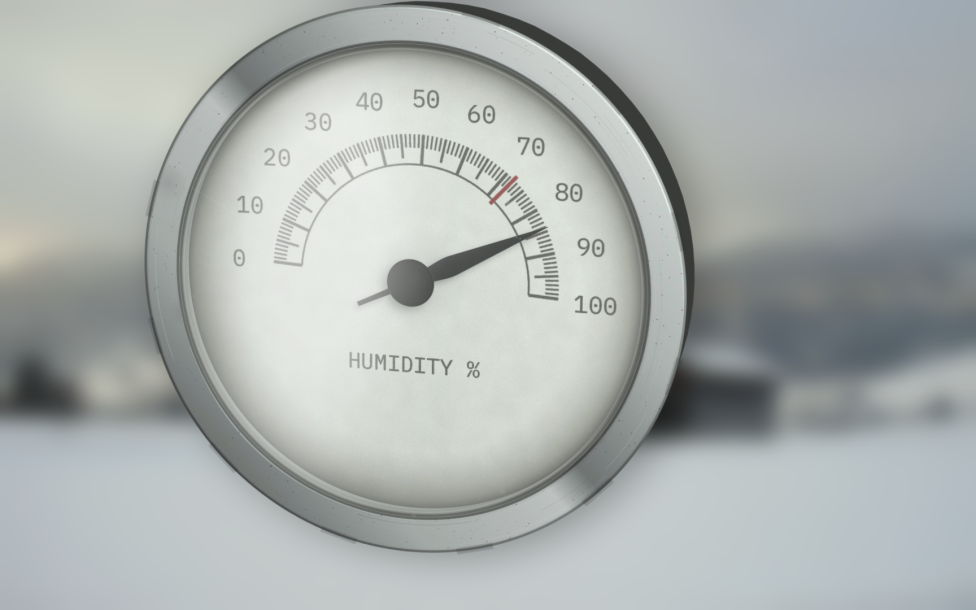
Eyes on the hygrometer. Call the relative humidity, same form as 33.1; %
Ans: 84; %
